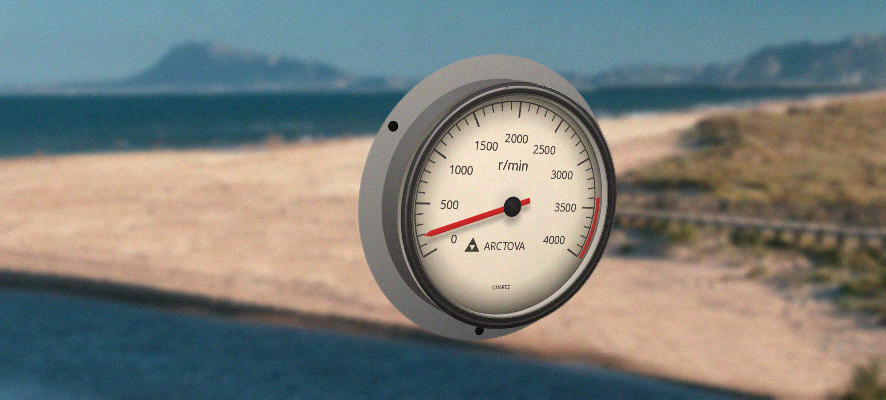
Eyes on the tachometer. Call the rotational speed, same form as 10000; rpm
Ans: 200; rpm
